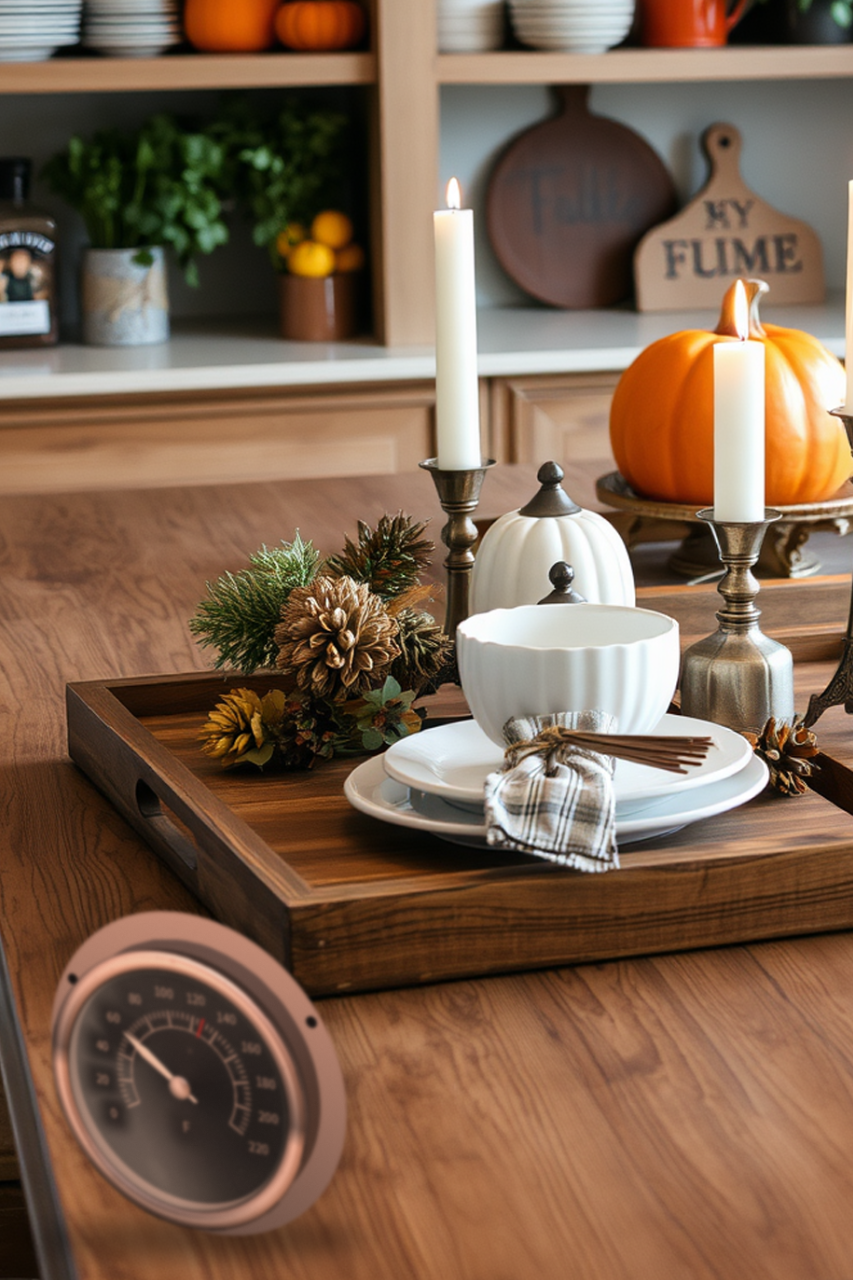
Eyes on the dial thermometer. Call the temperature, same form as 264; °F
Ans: 60; °F
